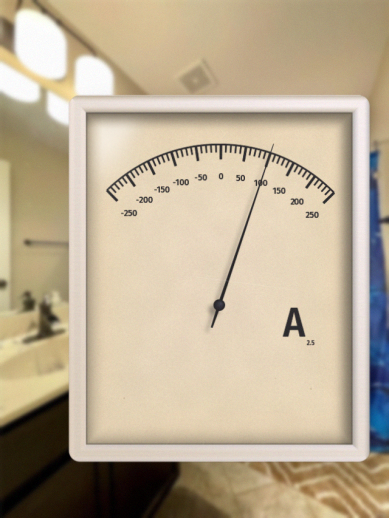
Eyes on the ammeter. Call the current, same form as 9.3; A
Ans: 100; A
